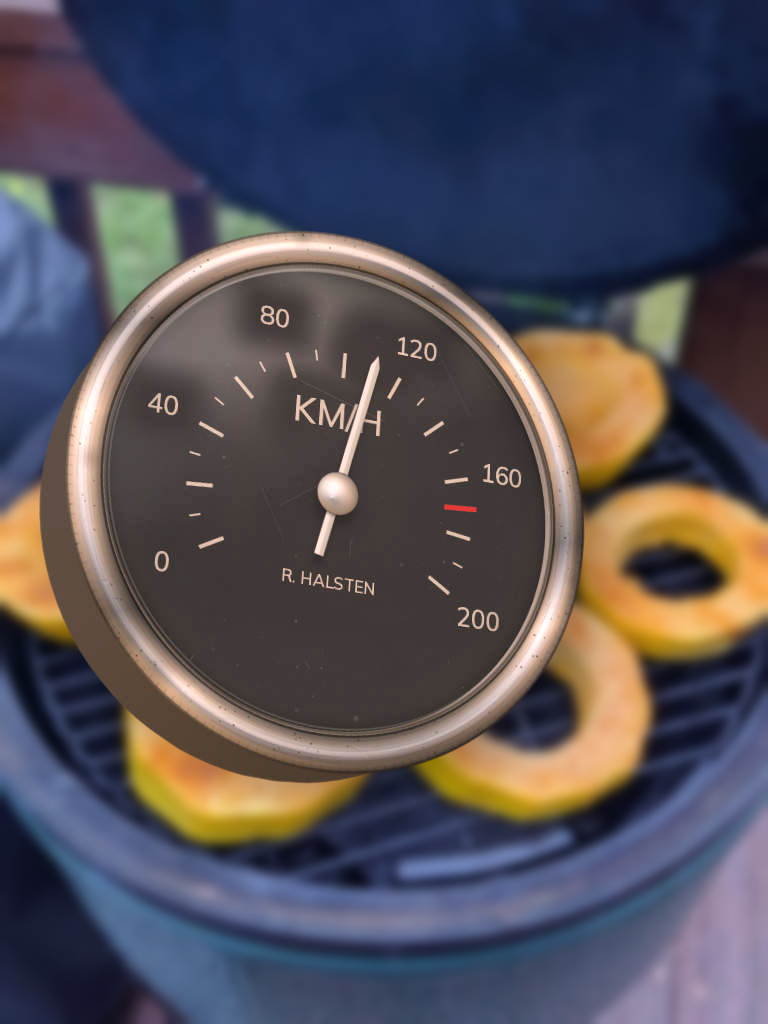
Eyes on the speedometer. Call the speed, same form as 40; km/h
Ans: 110; km/h
